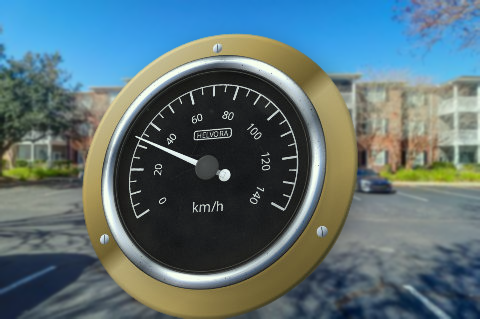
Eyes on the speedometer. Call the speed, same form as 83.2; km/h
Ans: 32.5; km/h
